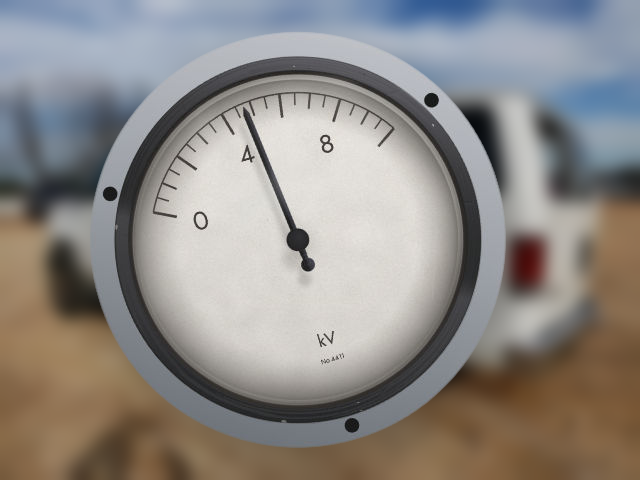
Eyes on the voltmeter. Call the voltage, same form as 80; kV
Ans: 4.75; kV
